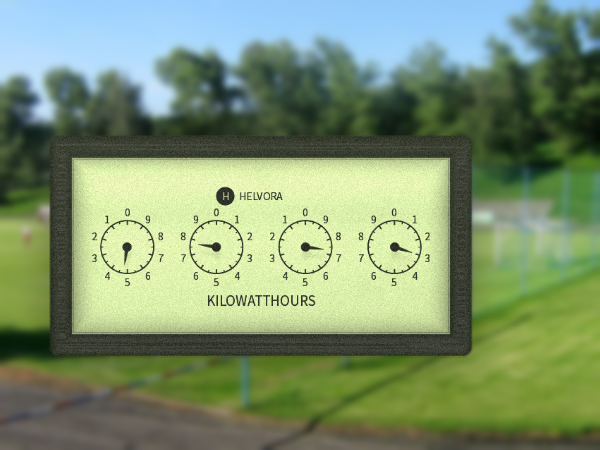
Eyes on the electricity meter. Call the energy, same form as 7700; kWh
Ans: 4773; kWh
